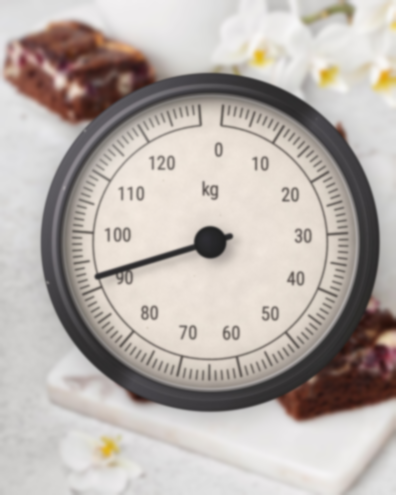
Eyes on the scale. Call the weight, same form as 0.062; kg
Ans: 92; kg
